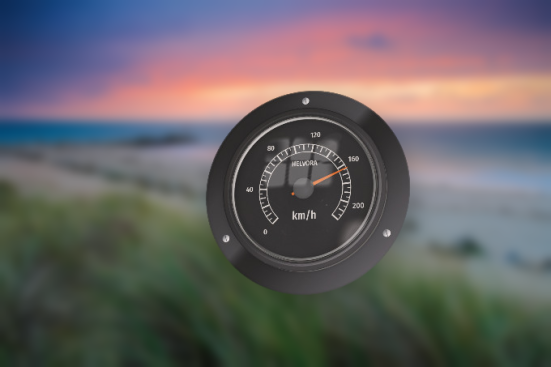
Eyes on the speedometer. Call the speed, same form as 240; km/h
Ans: 165; km/h
